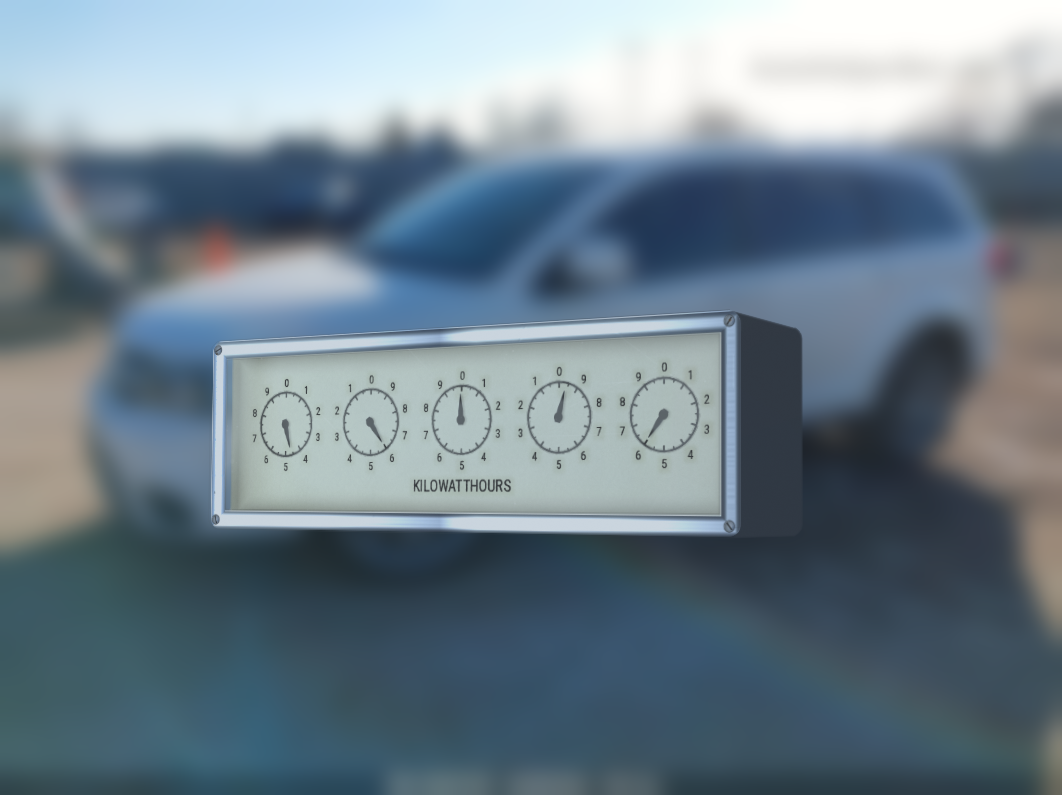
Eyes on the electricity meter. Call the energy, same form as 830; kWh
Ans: 45996; kWh
